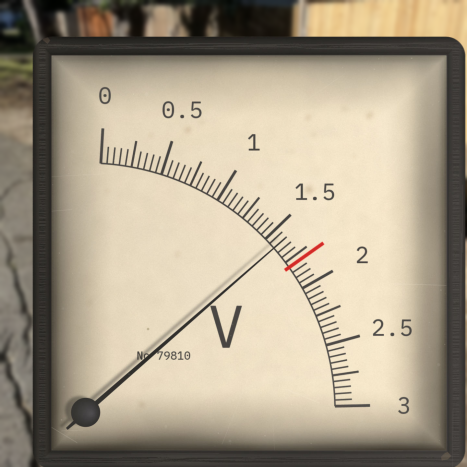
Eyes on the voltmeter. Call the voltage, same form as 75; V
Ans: 1.6; V
